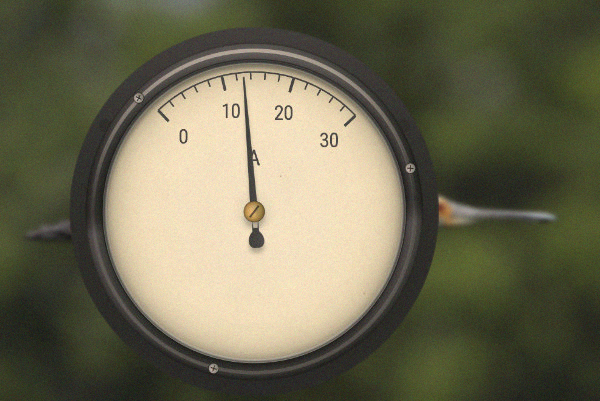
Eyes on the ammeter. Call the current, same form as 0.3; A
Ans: 13; A
